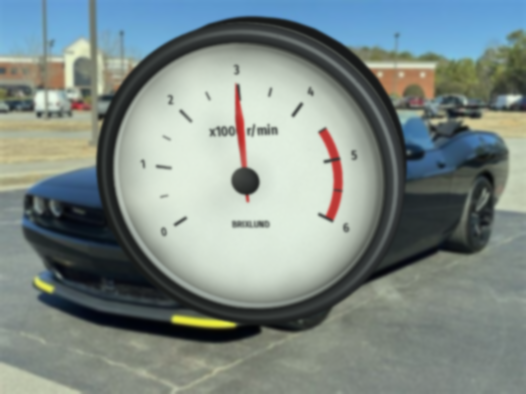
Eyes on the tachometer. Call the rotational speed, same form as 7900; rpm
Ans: 3000; rpm
